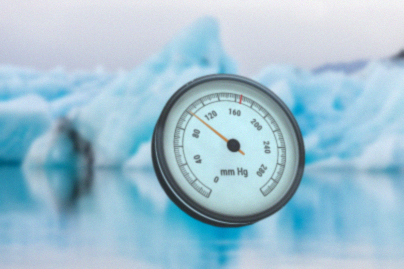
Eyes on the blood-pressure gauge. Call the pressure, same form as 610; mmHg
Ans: 100; mmHg
